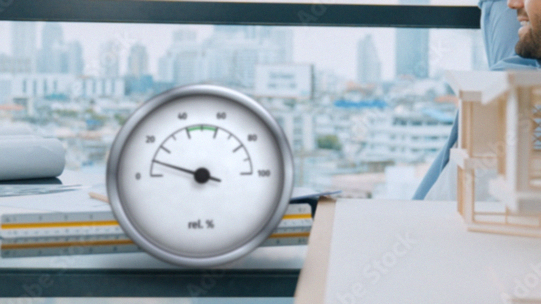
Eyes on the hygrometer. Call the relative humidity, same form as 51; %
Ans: 10; %
